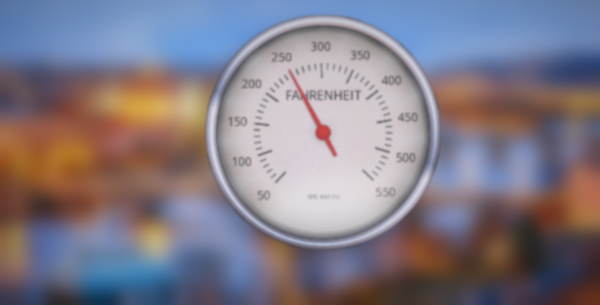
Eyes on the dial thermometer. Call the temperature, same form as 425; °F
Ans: 250; °F
